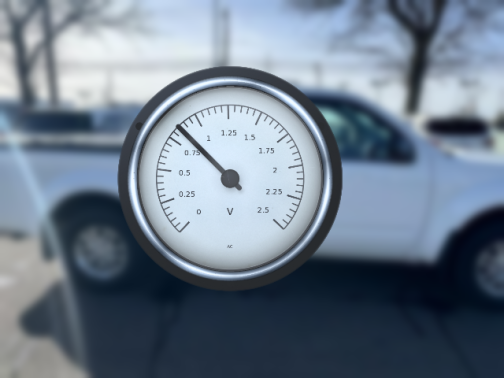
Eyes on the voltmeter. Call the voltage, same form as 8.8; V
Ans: 0.85; V
